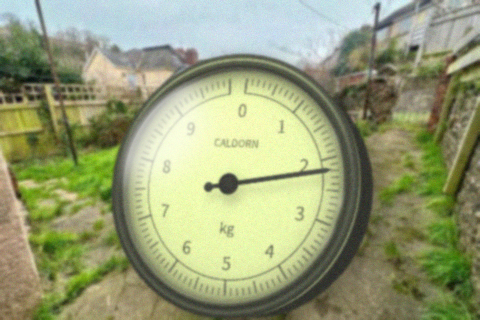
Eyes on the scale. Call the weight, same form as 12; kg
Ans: 2.2; kg
